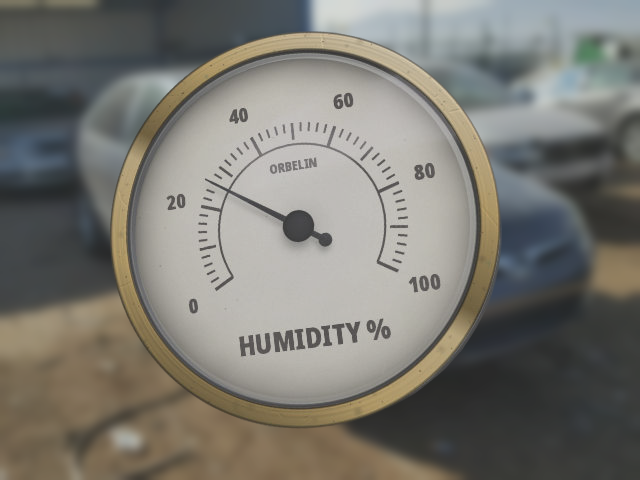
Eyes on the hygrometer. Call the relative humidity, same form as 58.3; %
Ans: 26; %
